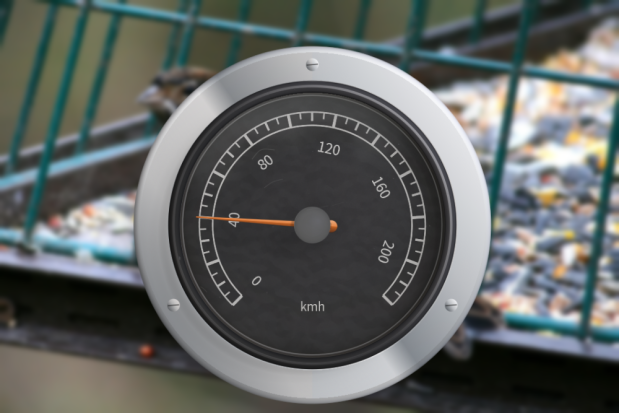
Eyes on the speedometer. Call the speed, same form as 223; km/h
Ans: 40; km/h
